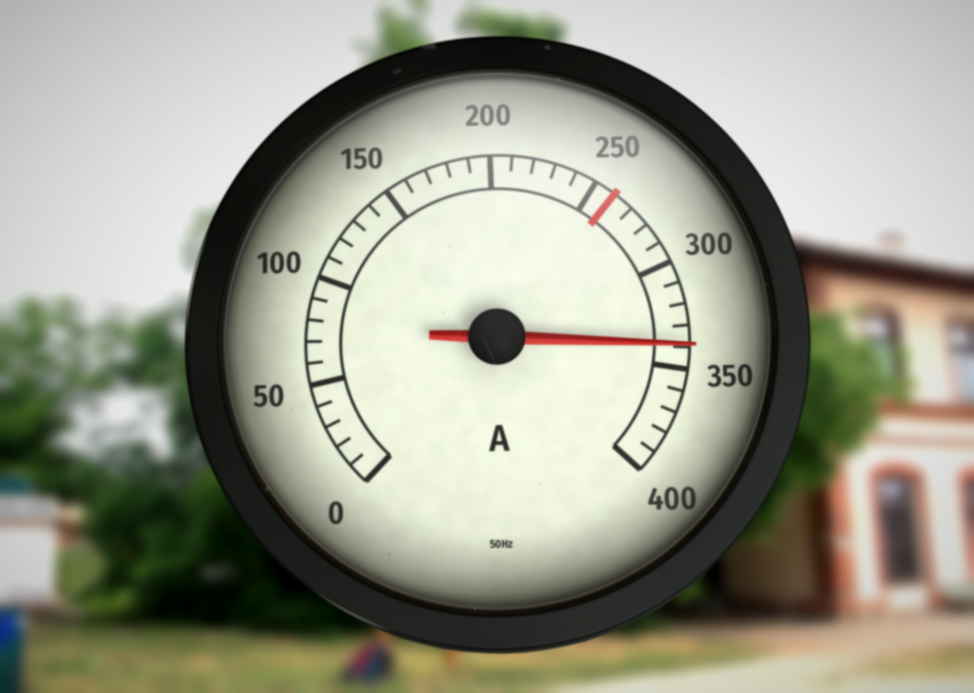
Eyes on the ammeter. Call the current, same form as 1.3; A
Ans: 340; A
